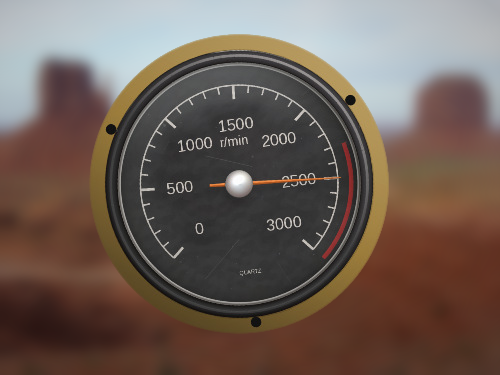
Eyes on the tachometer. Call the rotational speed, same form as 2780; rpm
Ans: 2500; rpm
